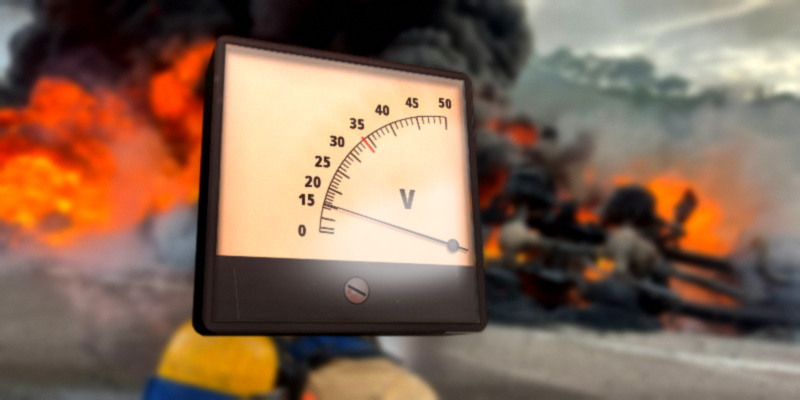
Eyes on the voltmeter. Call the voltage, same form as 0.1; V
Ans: 15; V
